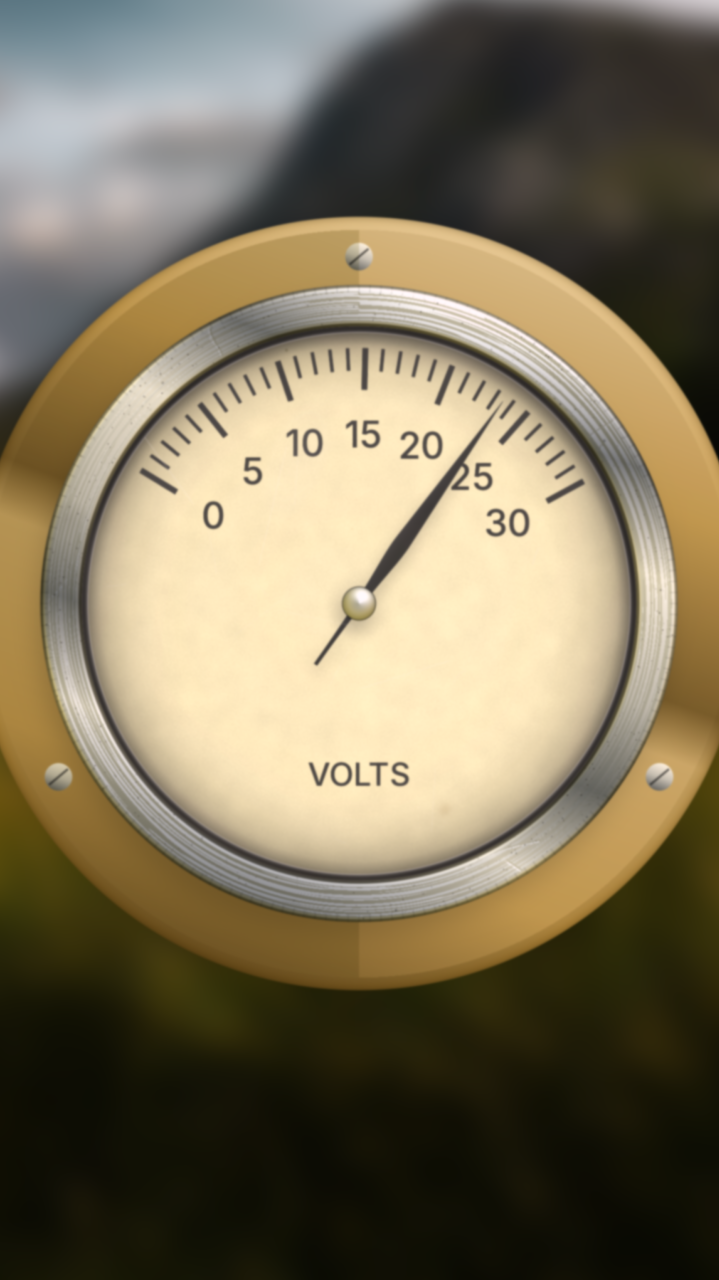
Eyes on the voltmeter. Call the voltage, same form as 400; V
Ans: 23.5; V
